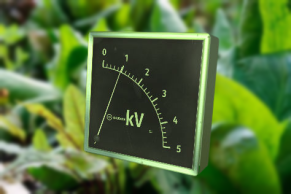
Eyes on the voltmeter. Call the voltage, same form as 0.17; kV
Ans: 1; kV
